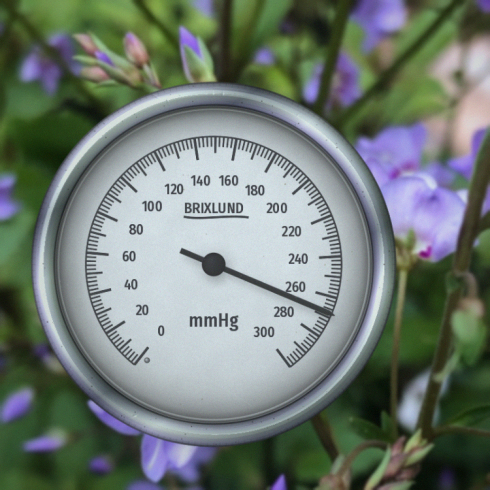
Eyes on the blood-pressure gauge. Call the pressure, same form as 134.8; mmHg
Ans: 268; mmHg
